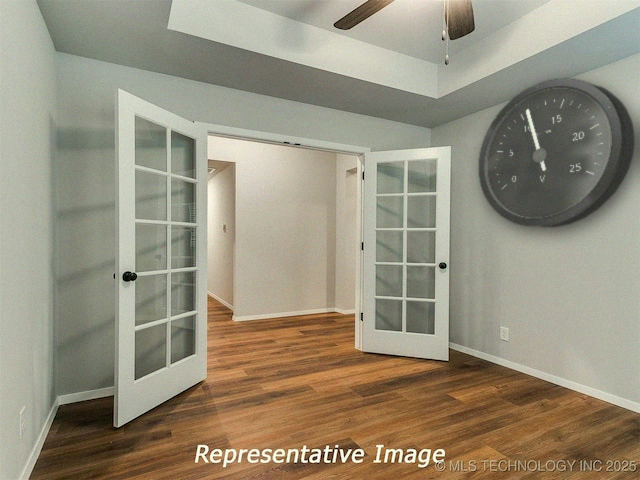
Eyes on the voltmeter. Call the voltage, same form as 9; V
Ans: 11; V
